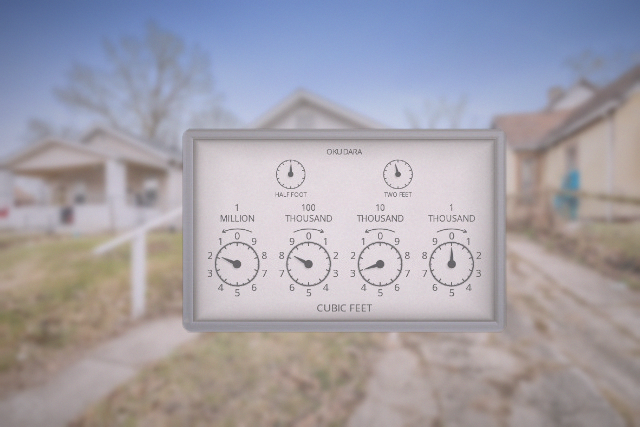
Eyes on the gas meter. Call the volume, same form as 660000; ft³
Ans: 183000; ft³
